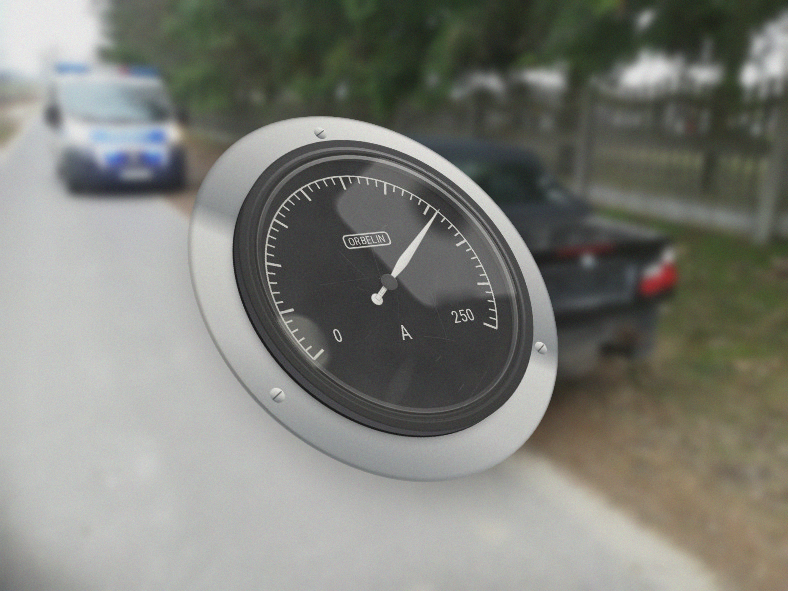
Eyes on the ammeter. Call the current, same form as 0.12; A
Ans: 180; A
